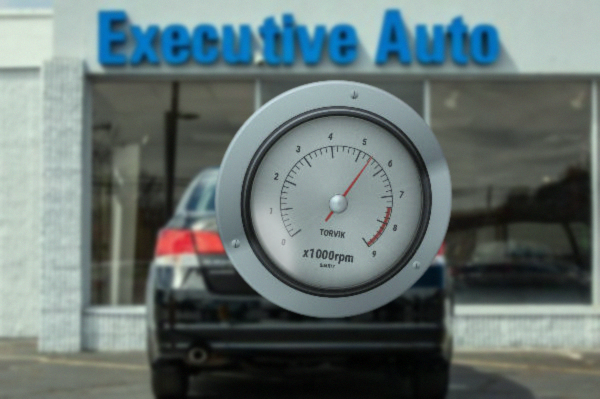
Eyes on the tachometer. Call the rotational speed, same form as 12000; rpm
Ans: 5400; rpm
